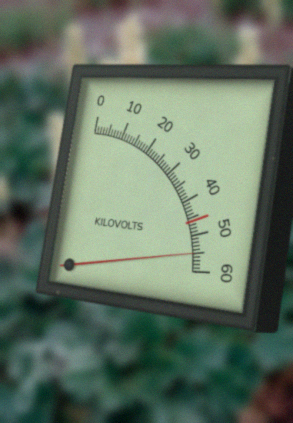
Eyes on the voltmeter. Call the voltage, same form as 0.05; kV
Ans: 55; kV
